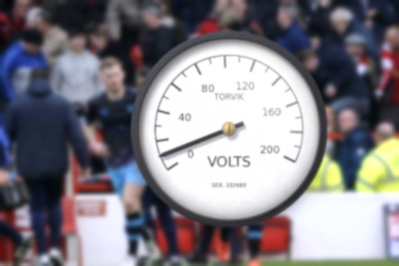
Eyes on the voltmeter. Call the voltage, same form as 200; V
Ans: 10; V
